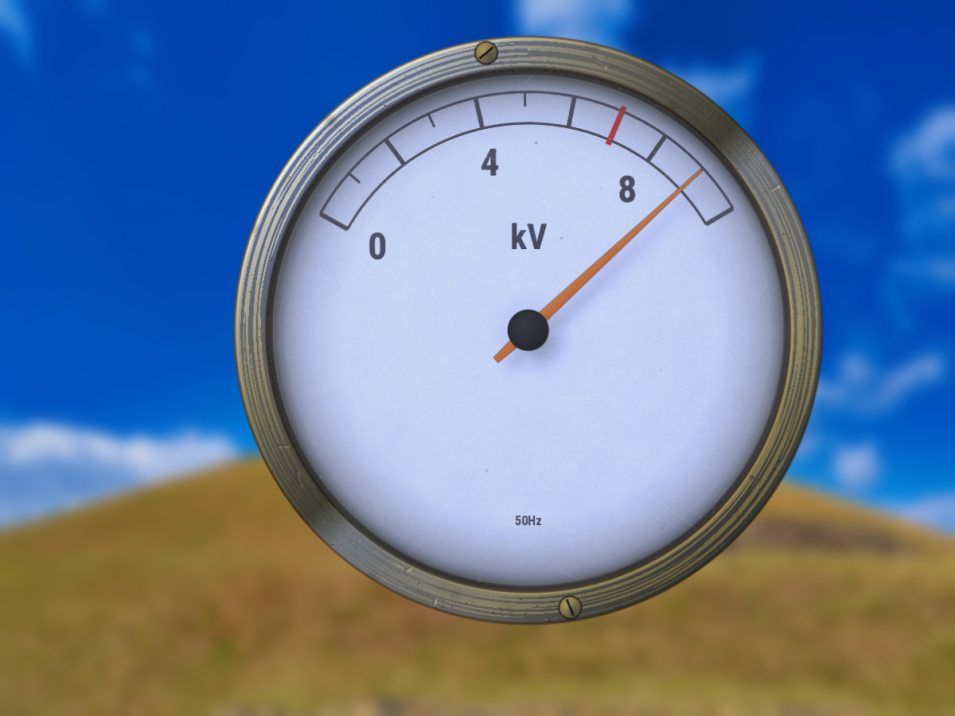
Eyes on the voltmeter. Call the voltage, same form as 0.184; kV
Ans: 9; kV
